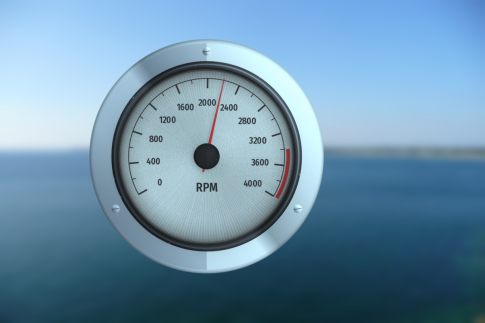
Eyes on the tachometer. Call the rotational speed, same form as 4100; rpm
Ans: 2200; rpm
